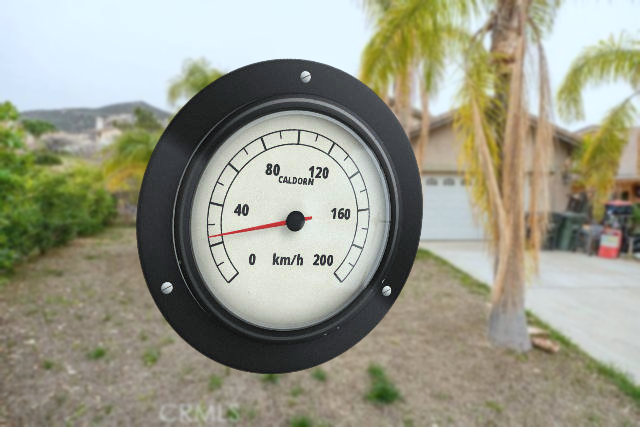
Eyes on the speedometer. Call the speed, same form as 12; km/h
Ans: 25; km/h
